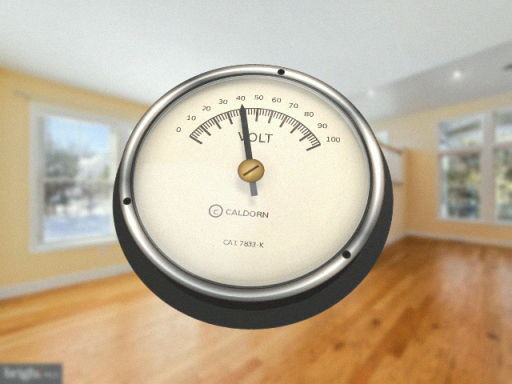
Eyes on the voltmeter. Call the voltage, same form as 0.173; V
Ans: 40; V
